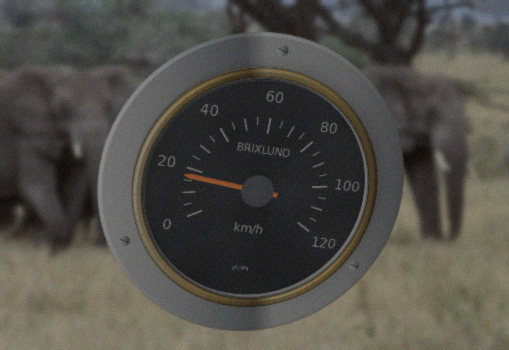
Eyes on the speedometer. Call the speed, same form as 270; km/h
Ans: 17.5; km/h
